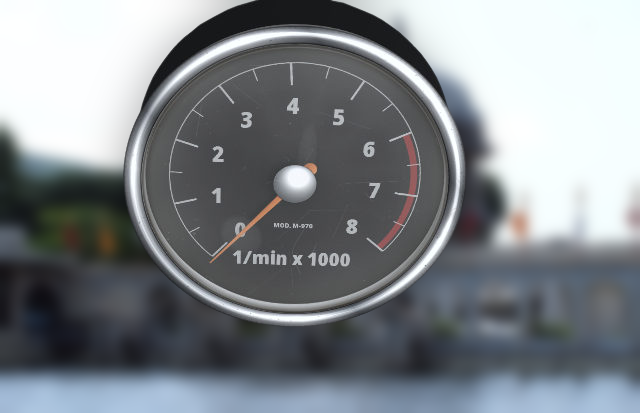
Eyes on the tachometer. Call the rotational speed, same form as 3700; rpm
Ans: 0; rpm
